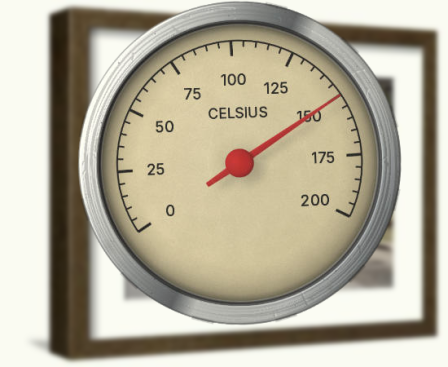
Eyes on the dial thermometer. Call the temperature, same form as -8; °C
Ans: 150; °C
